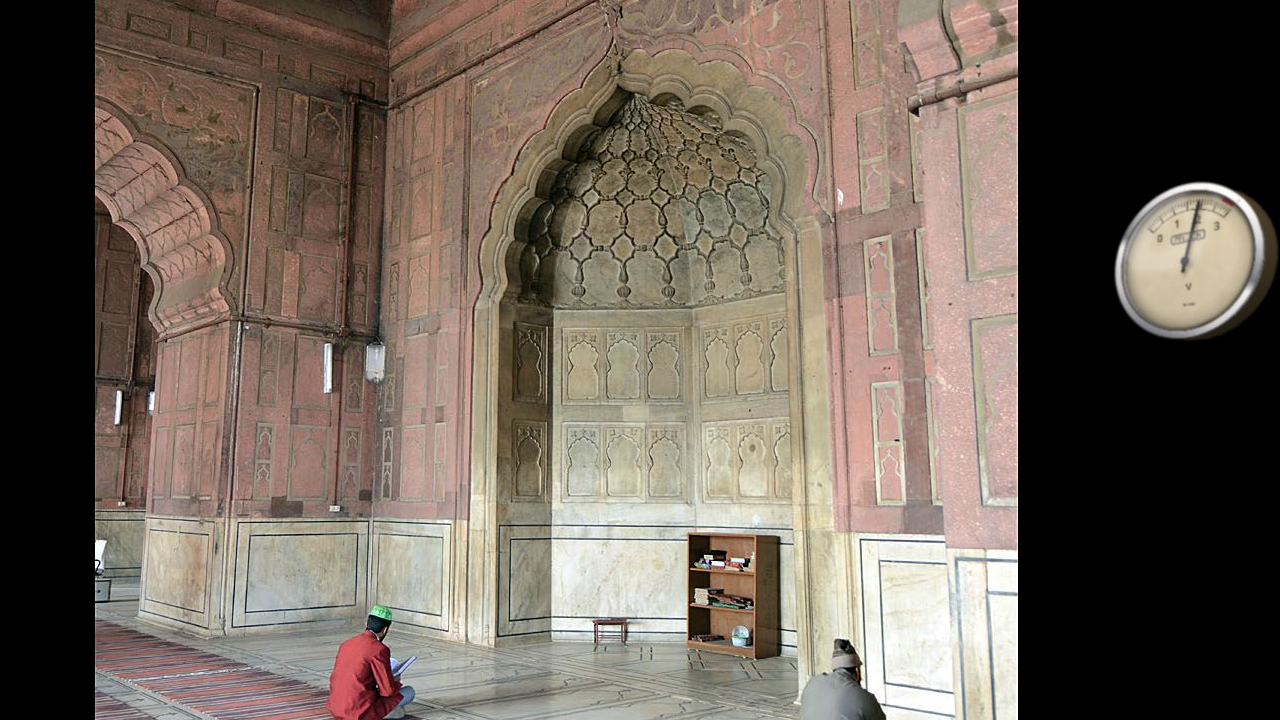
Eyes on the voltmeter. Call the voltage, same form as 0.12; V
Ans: 2; V
